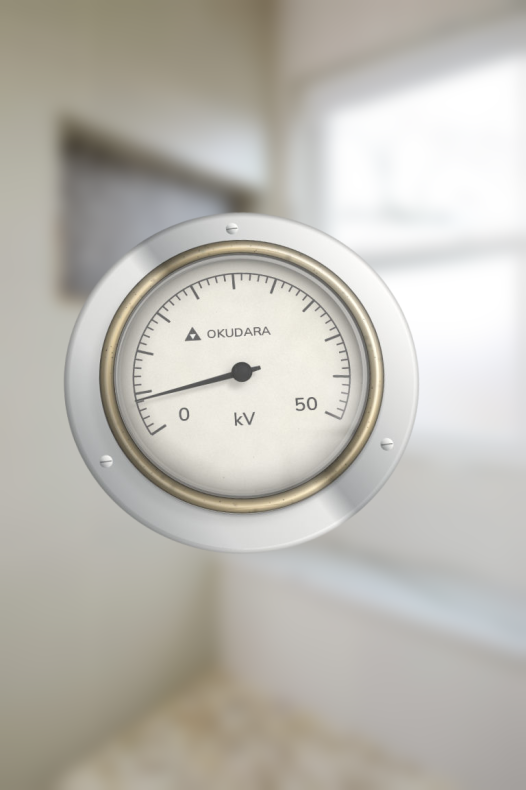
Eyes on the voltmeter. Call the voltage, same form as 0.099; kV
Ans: 4; kV
